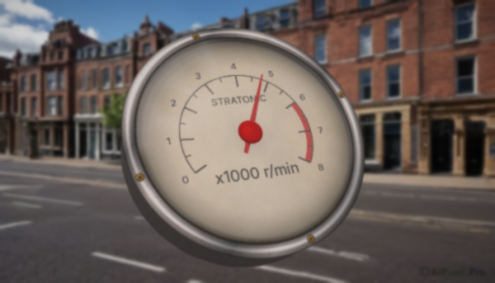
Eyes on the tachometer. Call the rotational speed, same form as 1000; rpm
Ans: 4750; rpm
